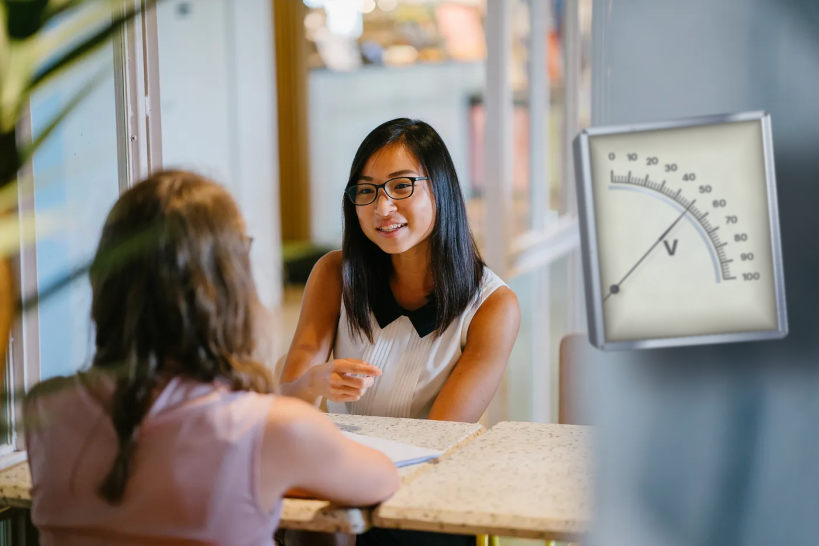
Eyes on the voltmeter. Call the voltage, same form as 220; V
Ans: 50; V
